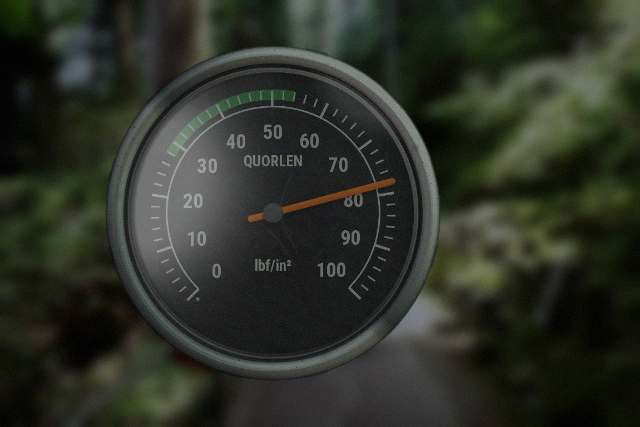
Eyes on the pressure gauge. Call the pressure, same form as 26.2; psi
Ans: 78; psi
